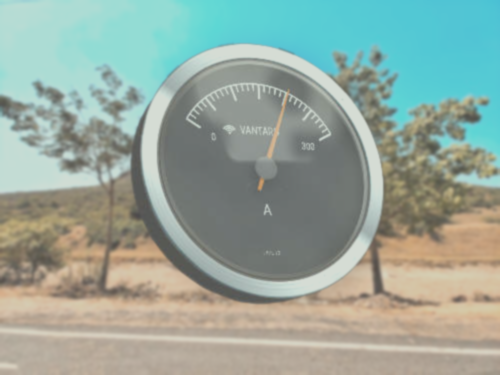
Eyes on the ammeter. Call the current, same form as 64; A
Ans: 200; A
